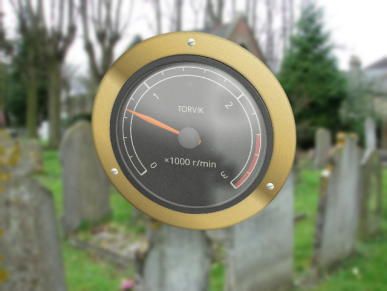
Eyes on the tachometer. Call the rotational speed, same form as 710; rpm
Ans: 700; rpm
